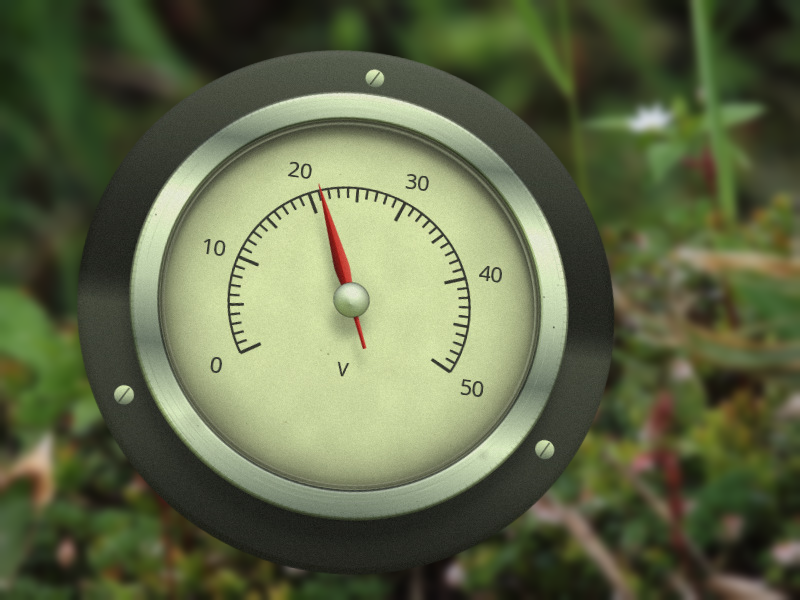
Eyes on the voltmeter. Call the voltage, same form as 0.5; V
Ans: 21; V
